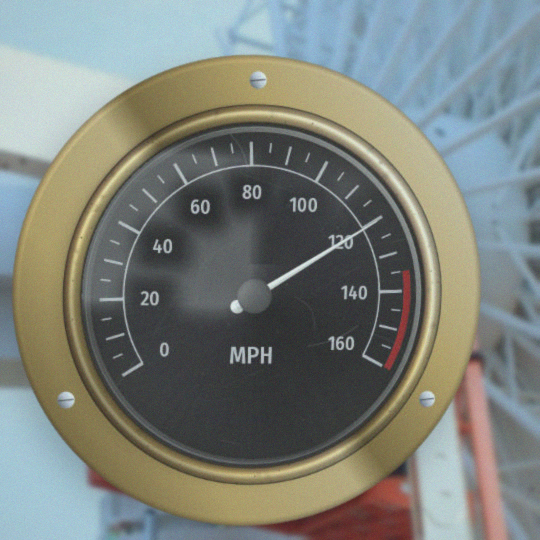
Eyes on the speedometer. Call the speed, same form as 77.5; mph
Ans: 120; mph
